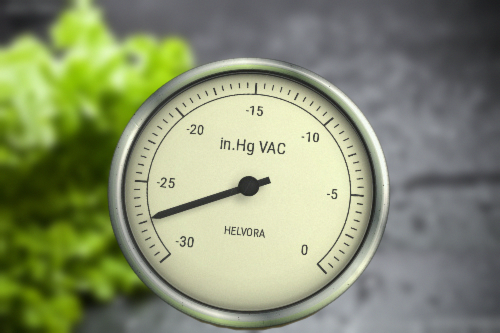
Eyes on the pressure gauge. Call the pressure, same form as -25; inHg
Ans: -27.5; inHg
